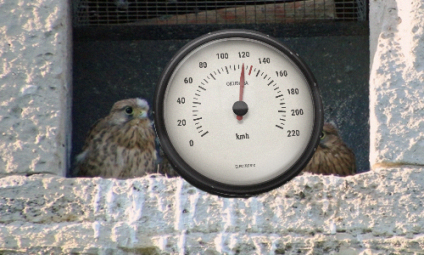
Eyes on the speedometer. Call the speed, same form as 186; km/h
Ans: 120; km/h
